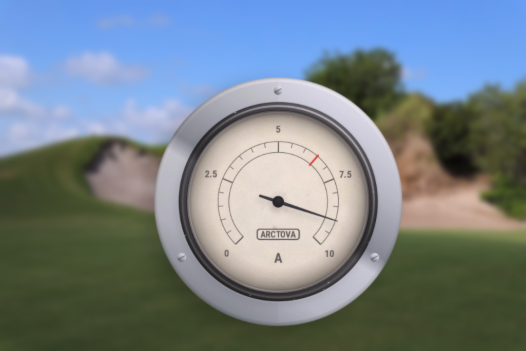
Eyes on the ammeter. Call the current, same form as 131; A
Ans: 9; A
